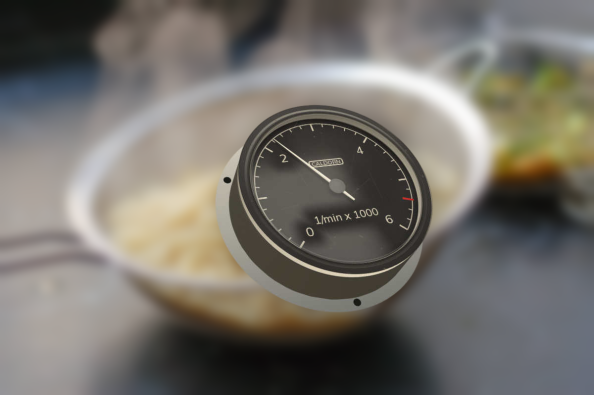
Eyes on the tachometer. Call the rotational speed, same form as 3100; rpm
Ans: 2200; rpm
